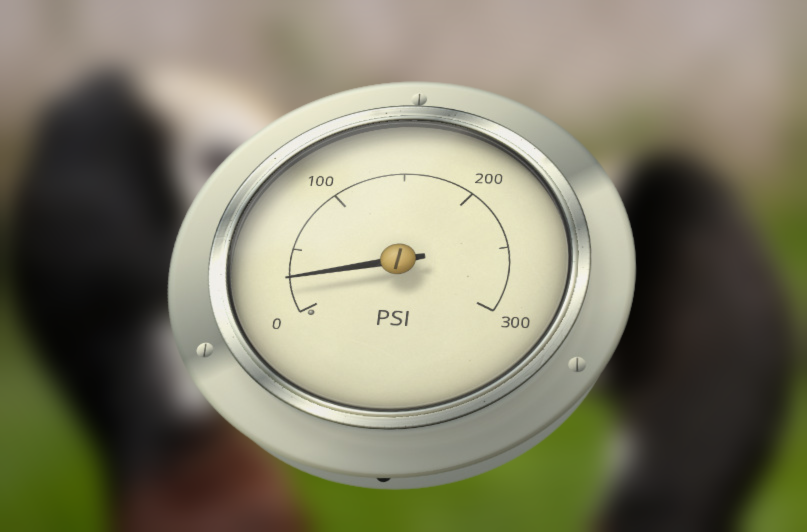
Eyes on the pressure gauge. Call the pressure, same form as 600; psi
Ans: 25; psi
